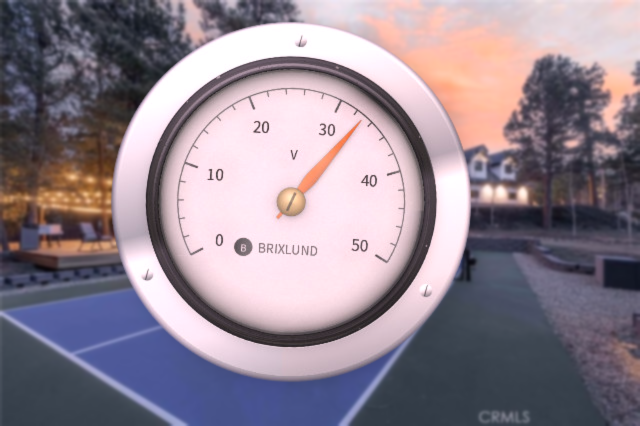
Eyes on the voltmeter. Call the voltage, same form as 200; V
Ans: 33; V
